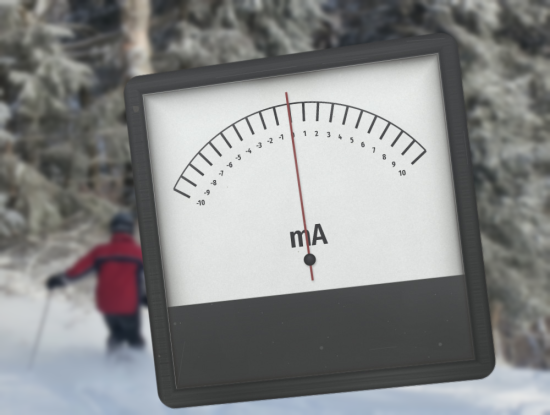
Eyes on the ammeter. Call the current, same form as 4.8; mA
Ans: 0; mA
